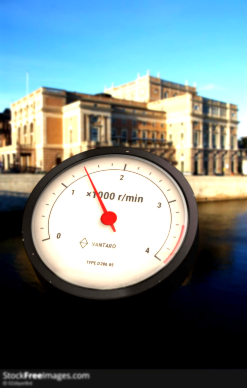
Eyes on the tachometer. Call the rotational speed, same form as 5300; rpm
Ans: 1400; rpm
